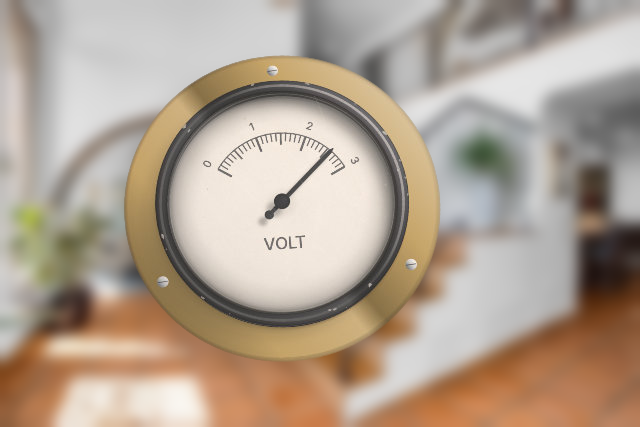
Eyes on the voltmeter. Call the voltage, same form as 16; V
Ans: 2.6; V
